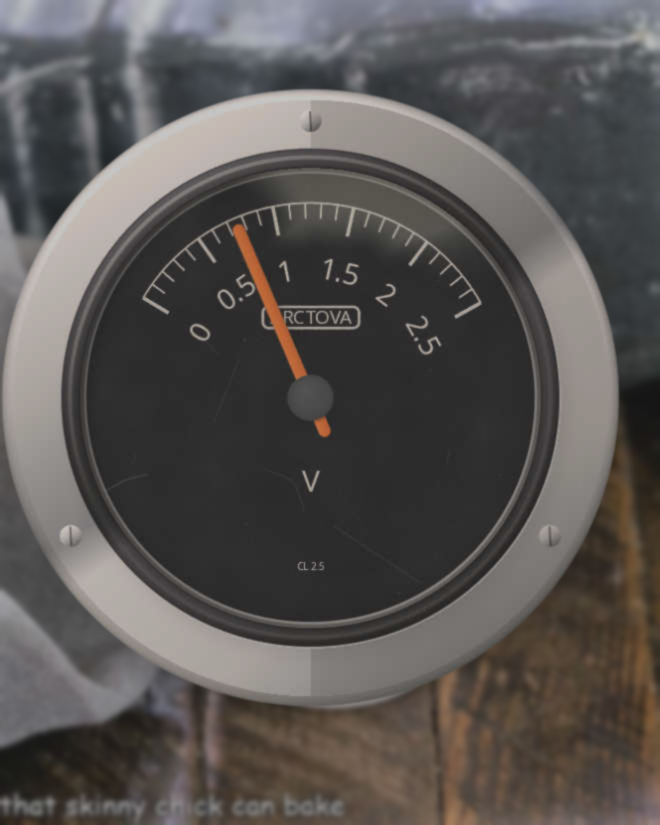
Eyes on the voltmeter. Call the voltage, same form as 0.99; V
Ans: 0.75; V
